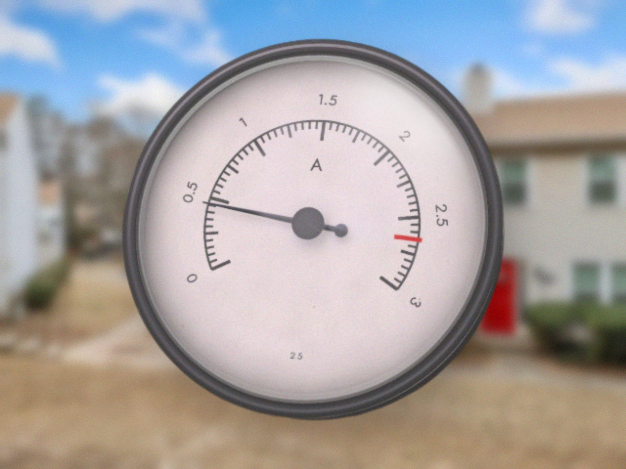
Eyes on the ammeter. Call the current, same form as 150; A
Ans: 0.45; A
